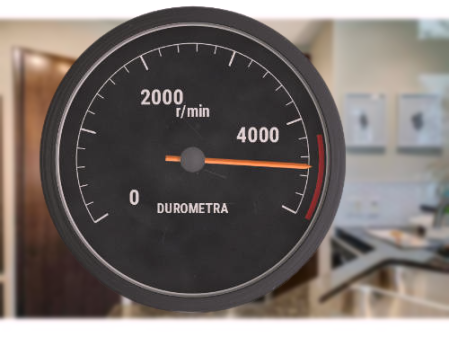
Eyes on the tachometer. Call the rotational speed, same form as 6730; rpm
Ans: 4500; rpm
